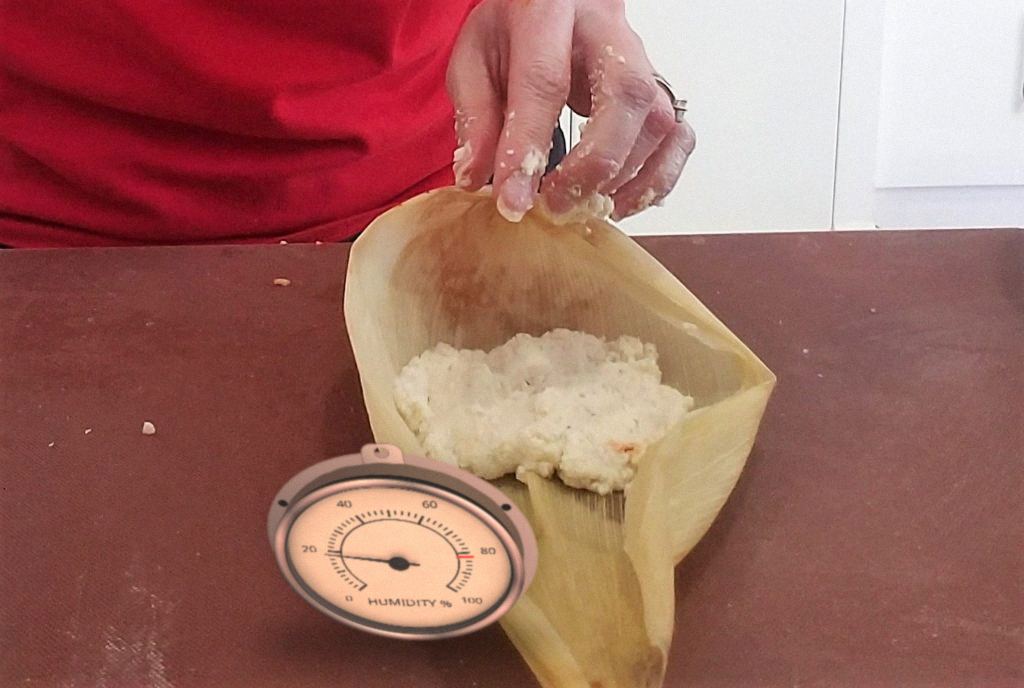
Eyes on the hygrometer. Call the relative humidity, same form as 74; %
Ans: 20; %
